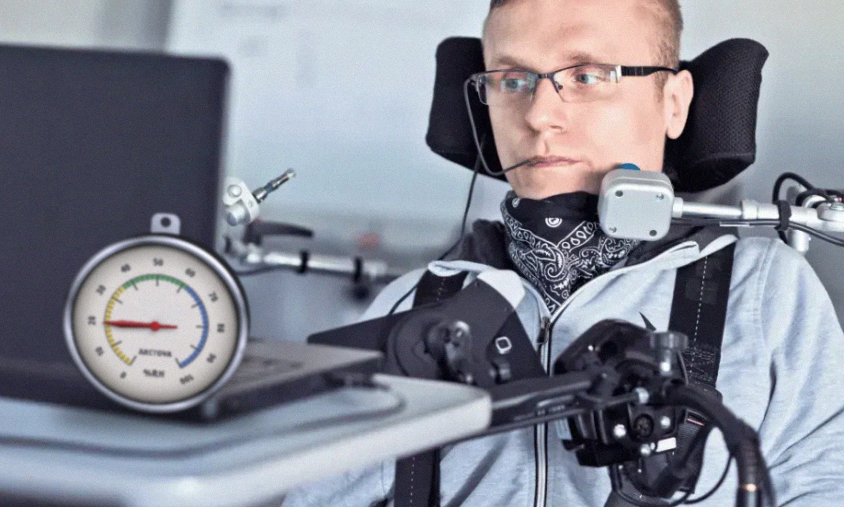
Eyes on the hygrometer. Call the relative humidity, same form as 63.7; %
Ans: 20; %
